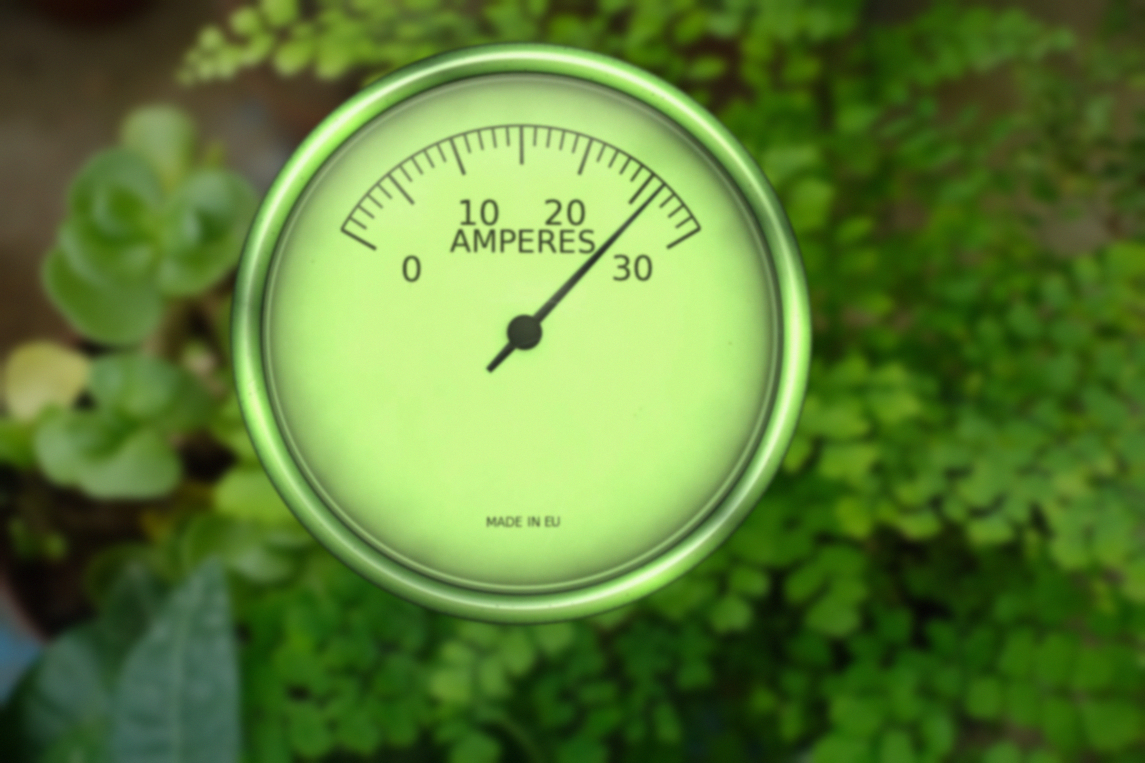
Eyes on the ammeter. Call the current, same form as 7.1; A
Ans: 26; A
